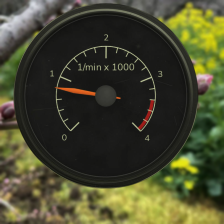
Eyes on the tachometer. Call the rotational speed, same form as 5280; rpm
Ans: 800; rpm
